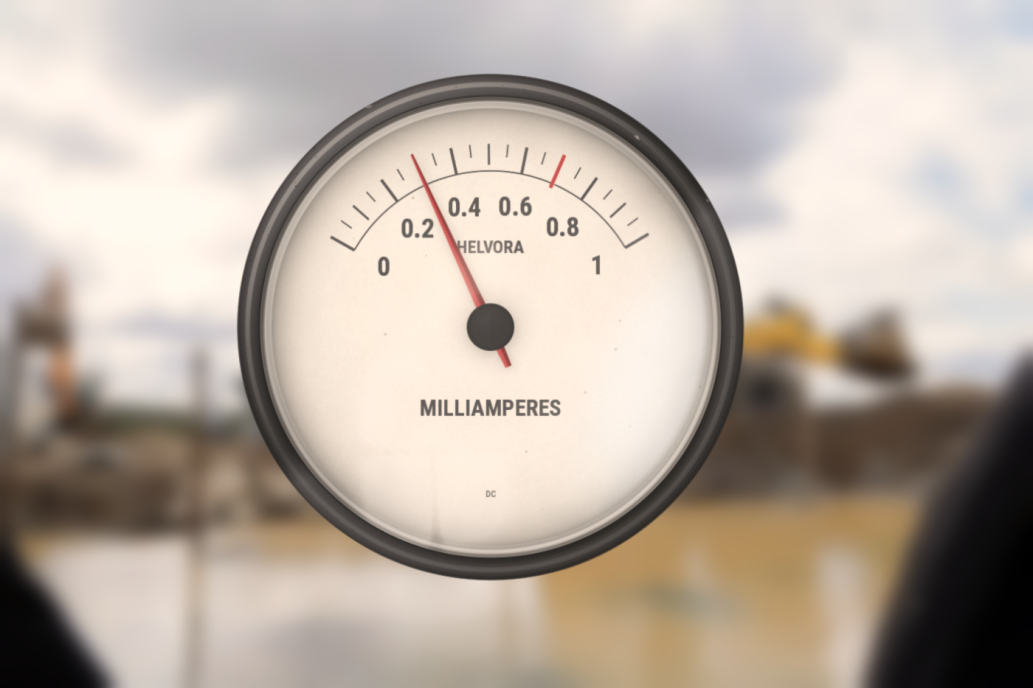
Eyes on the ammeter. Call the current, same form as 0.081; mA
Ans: 0.3; mA
